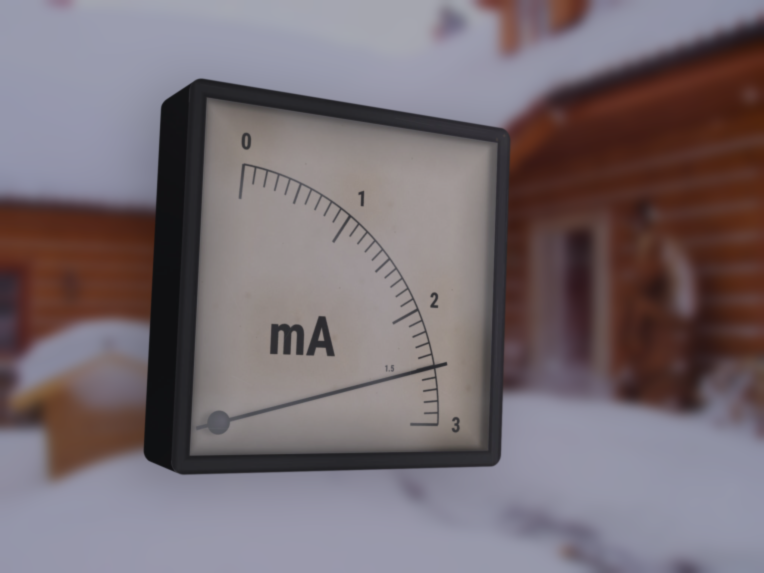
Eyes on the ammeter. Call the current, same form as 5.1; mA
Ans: 2.5; mA
